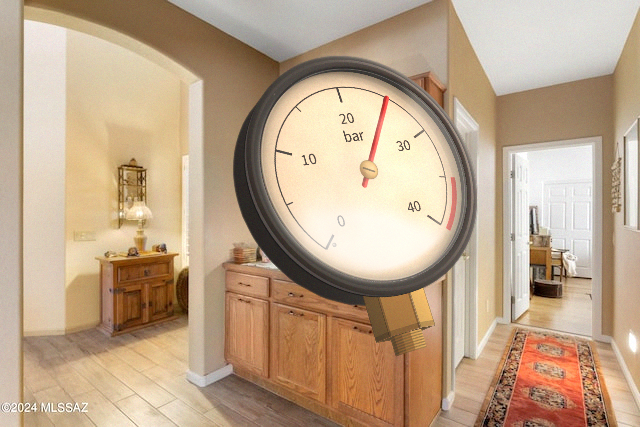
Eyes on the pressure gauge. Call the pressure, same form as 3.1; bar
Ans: 25; bar
